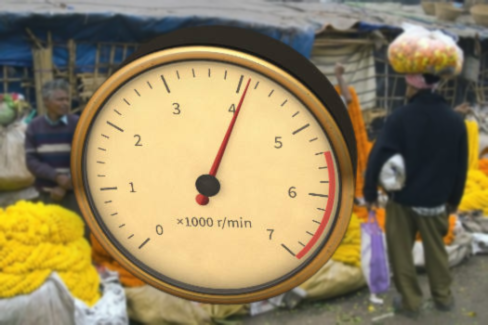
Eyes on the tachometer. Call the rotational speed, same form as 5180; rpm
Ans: 4100; rpm
